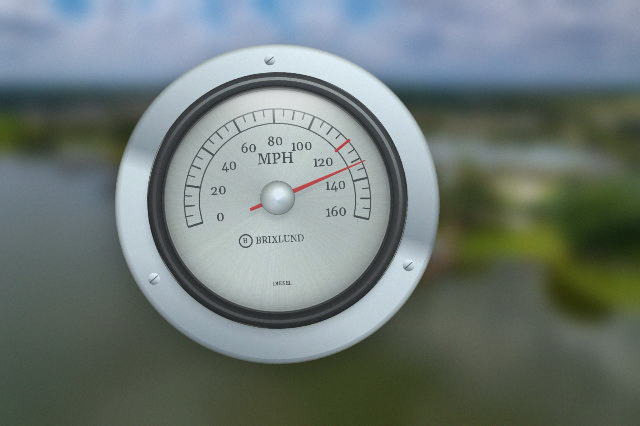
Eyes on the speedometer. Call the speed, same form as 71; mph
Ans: 132.5; mph
